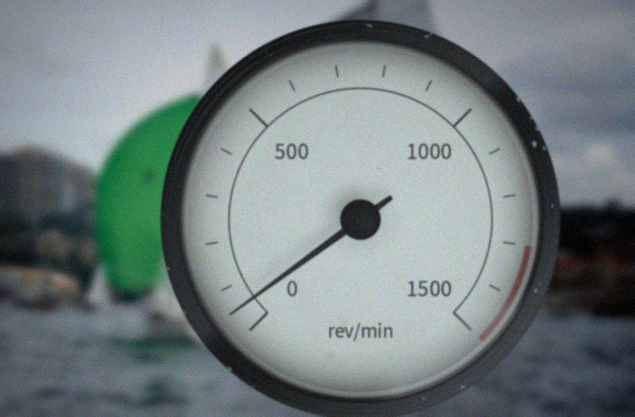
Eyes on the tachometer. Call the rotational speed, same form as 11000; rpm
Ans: 50; rpm
